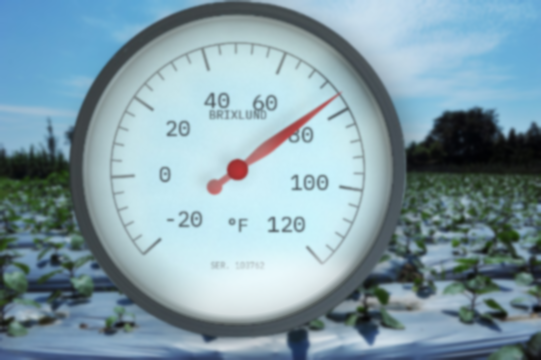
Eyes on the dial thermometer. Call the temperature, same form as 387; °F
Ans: 76; °F
